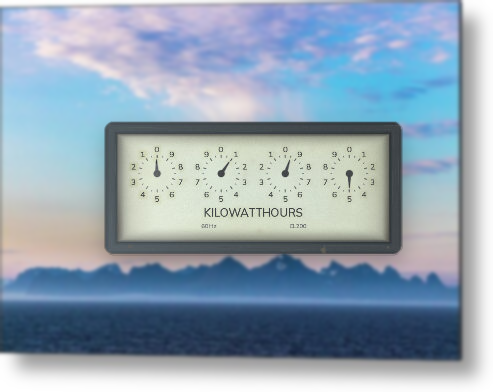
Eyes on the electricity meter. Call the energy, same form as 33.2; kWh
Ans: 95; kWh
